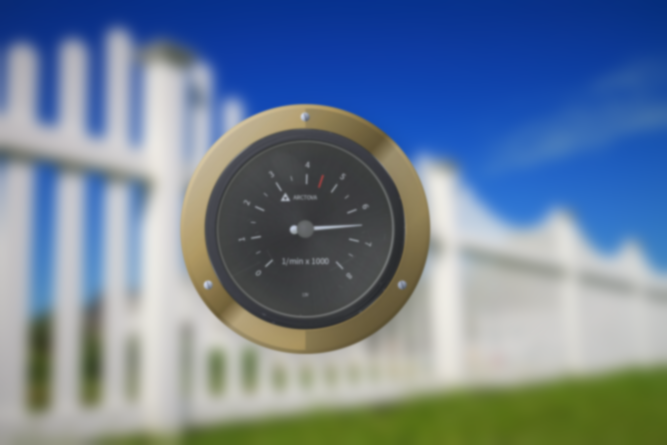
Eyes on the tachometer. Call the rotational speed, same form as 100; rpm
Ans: 6500; rpm
